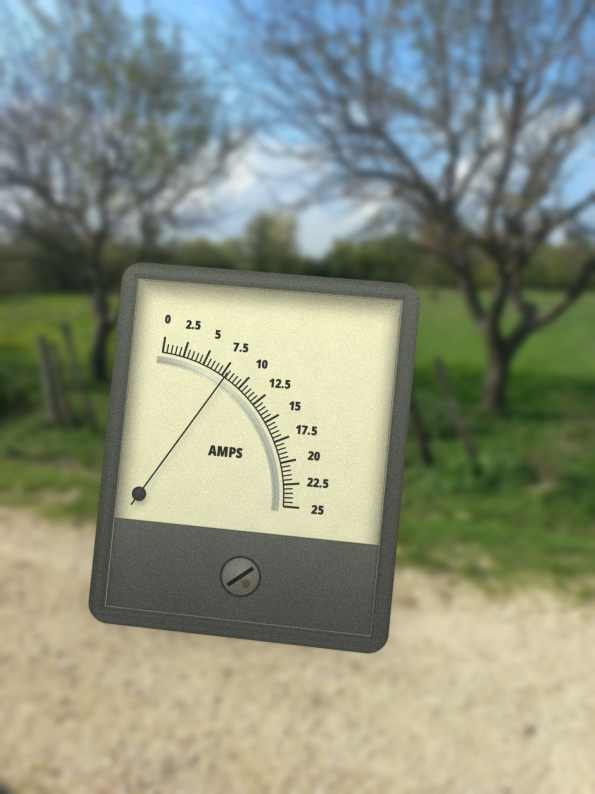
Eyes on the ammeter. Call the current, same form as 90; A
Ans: 8; A
